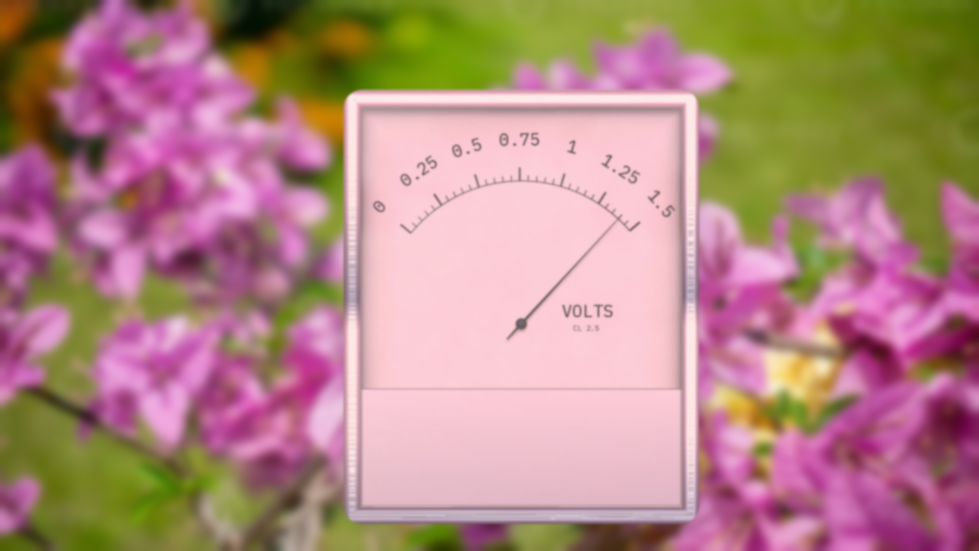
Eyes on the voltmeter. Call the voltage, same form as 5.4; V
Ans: 1.4; V
